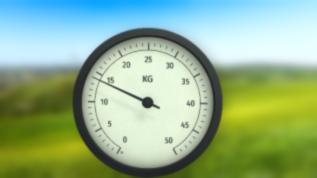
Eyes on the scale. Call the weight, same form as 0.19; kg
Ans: 14; kg
